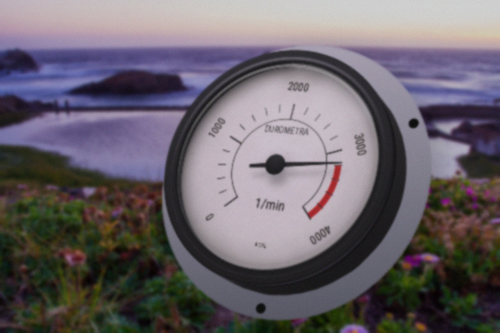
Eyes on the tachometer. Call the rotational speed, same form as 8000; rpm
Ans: 3200; rpm
